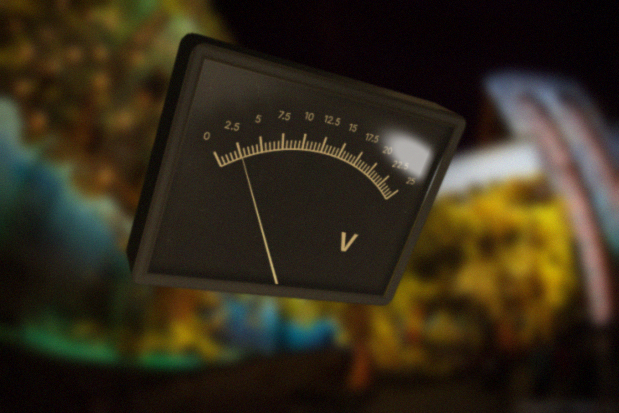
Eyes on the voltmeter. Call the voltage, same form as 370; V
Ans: 2.5; V
